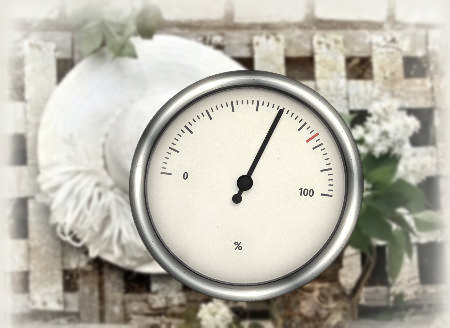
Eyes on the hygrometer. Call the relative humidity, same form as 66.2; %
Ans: 60; %
